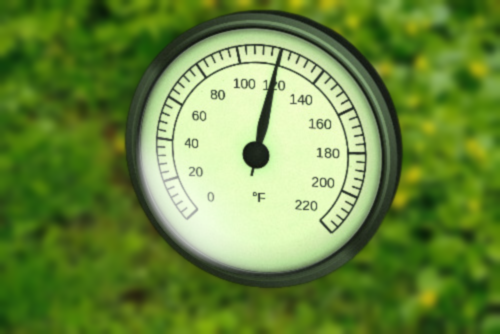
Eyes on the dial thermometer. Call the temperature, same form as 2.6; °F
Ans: 120; °F
